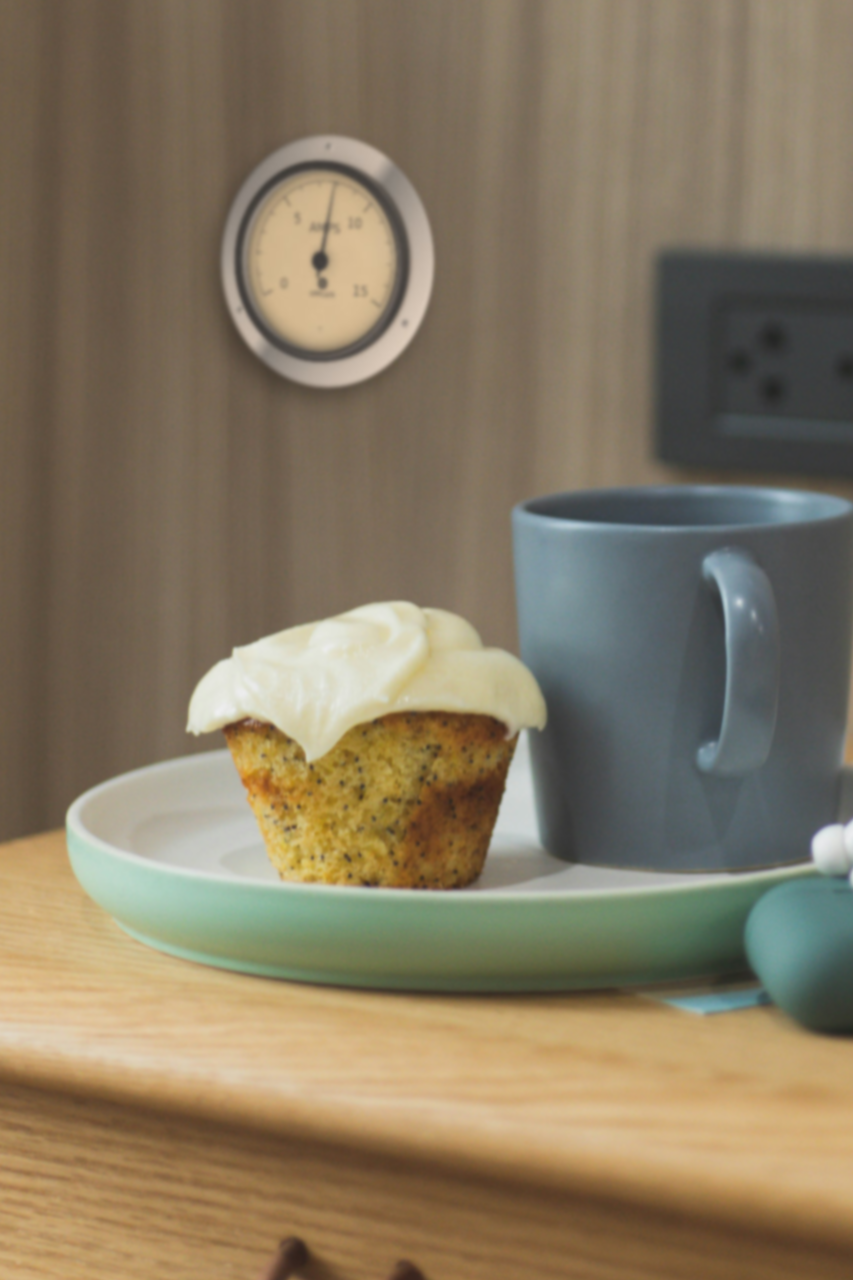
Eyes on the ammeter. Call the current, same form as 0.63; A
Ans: 8; A
